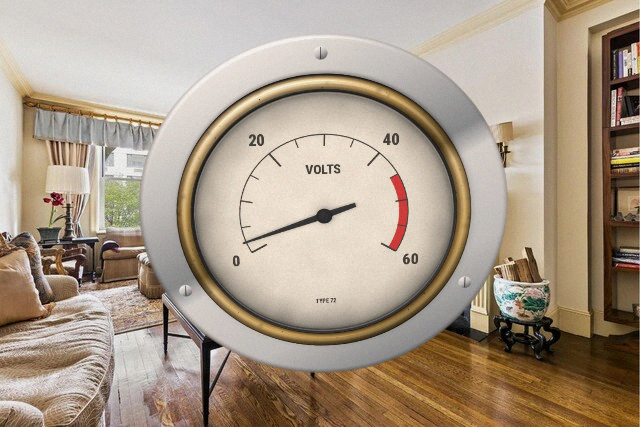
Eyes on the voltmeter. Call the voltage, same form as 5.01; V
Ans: 2.5; V
